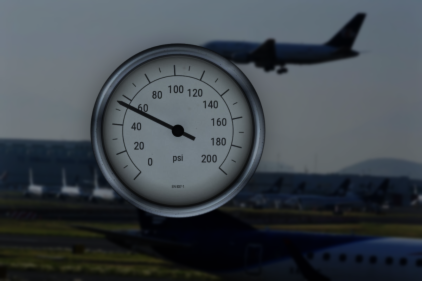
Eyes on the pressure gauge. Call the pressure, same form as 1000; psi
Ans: 55; psi
